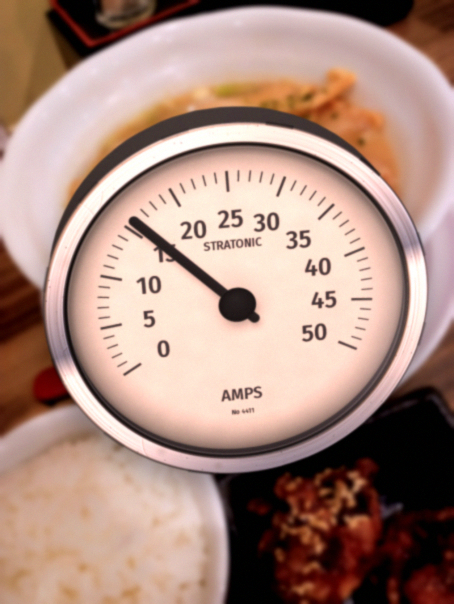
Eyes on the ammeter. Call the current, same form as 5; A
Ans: 16; A
